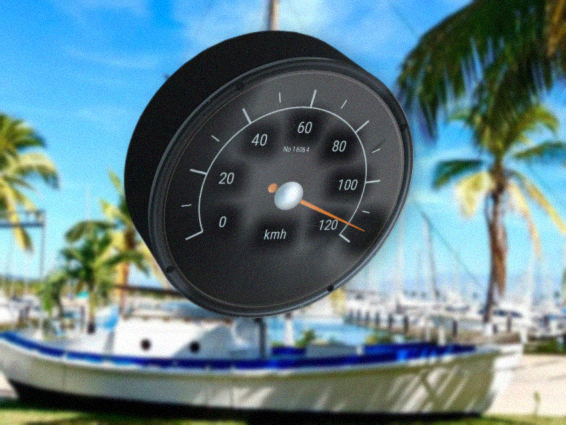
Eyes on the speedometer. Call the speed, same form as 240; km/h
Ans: 115; km/h
